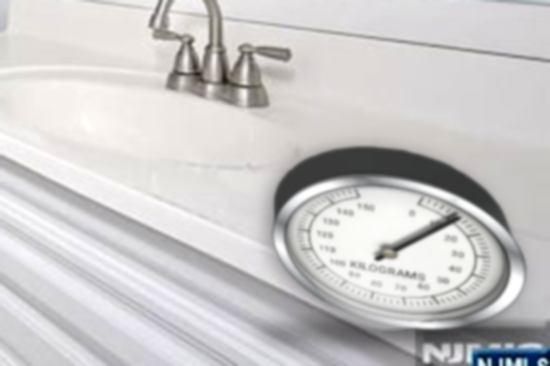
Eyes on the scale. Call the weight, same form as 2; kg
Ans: 10; kg
